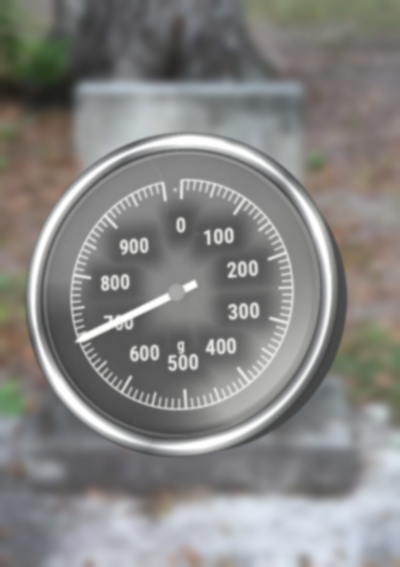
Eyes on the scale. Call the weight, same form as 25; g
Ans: 700; g
